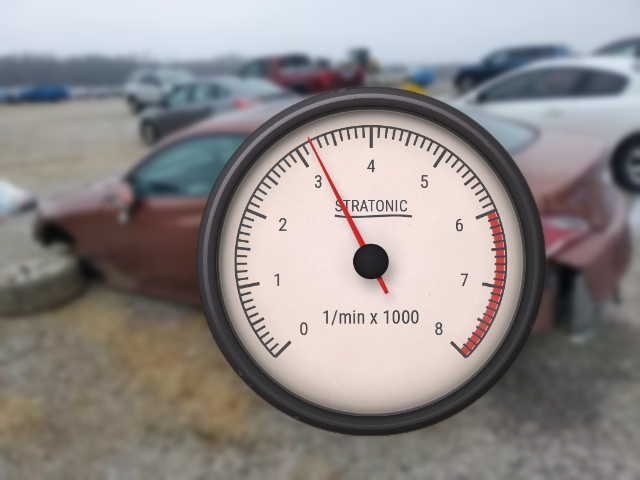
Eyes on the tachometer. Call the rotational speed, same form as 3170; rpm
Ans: 3200; rpm
